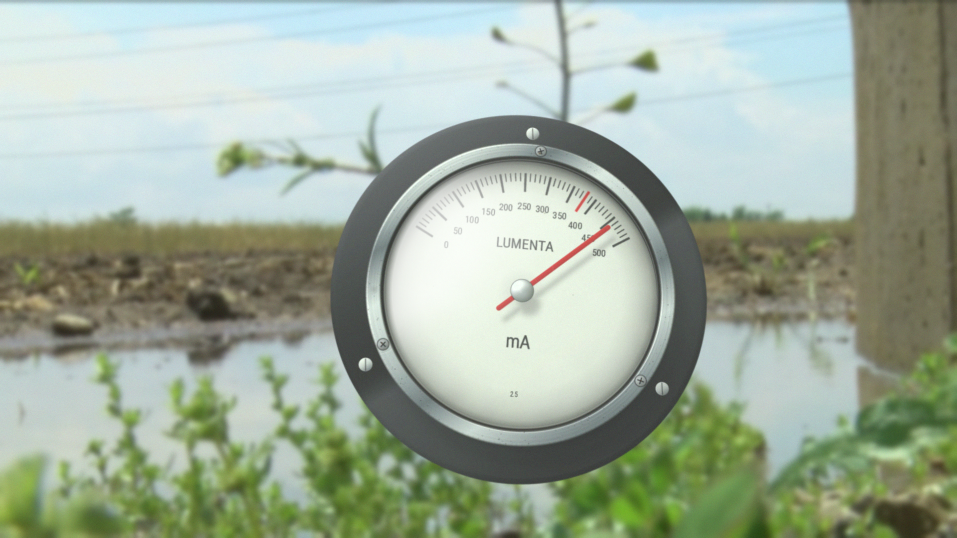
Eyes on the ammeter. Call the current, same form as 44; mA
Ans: 460; mA
